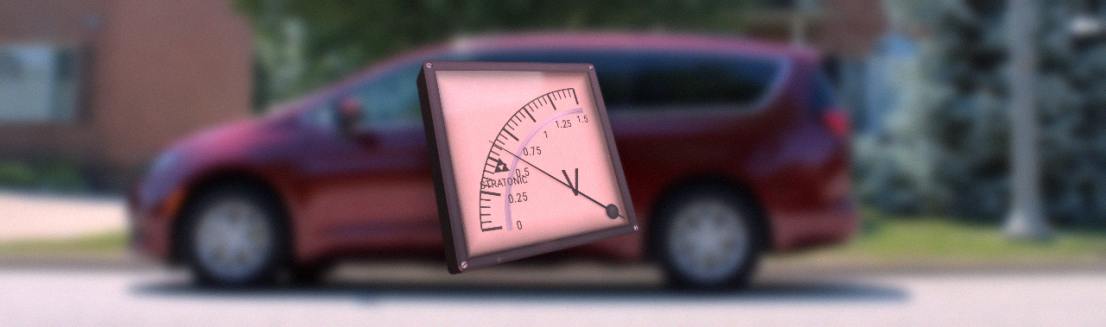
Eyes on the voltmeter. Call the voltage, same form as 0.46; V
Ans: 0.6; V
